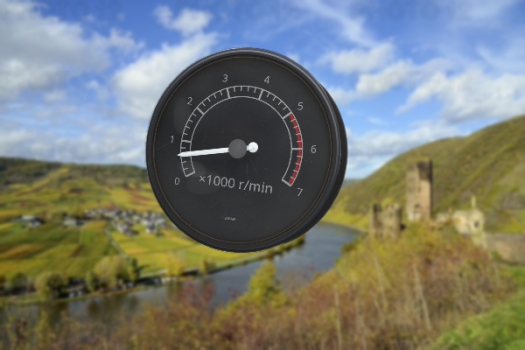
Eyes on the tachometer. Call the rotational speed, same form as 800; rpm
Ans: 600; rpm
